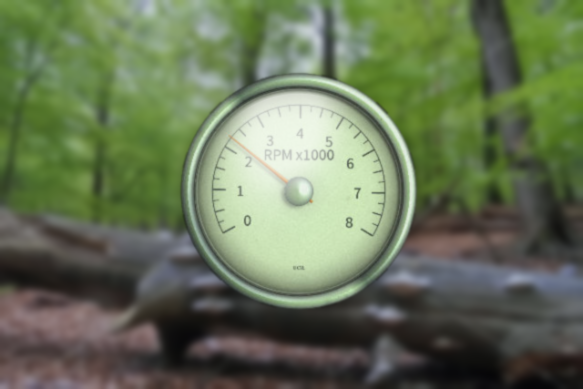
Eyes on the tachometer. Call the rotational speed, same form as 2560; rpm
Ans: 2250; rpm
